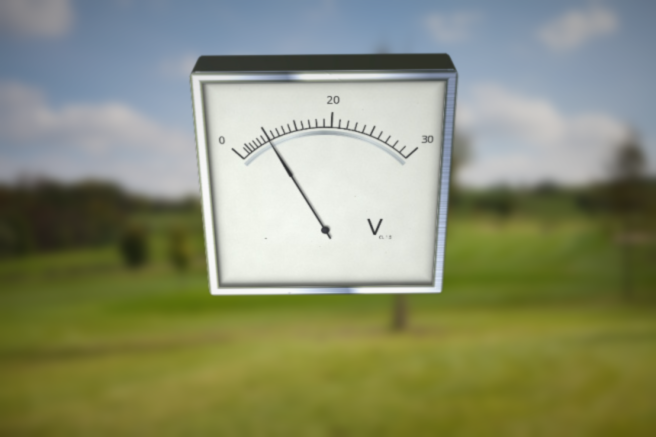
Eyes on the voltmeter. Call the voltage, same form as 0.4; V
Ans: 10; V
